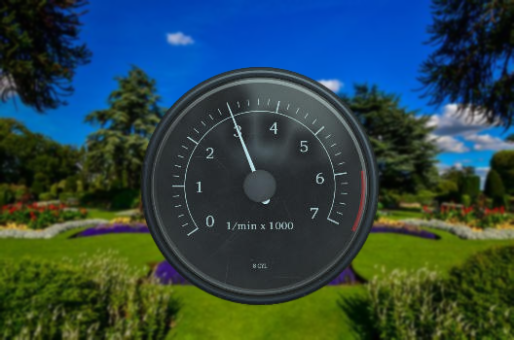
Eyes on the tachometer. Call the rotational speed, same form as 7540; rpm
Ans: 3000; rpm
